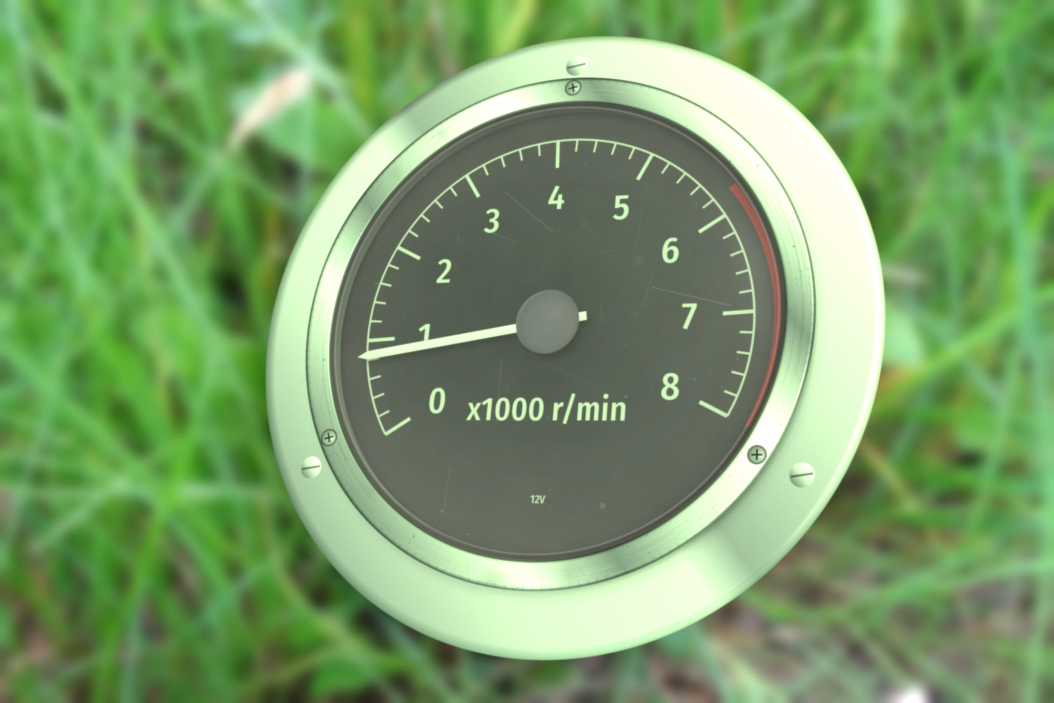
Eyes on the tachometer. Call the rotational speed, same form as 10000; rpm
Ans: 800; rpm
